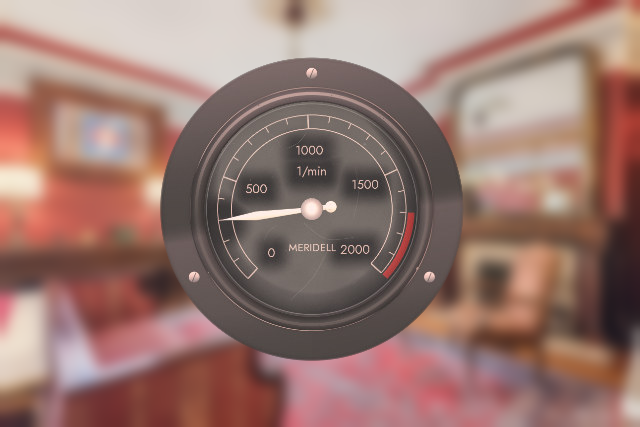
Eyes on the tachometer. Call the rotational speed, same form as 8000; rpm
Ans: 300; rpm
